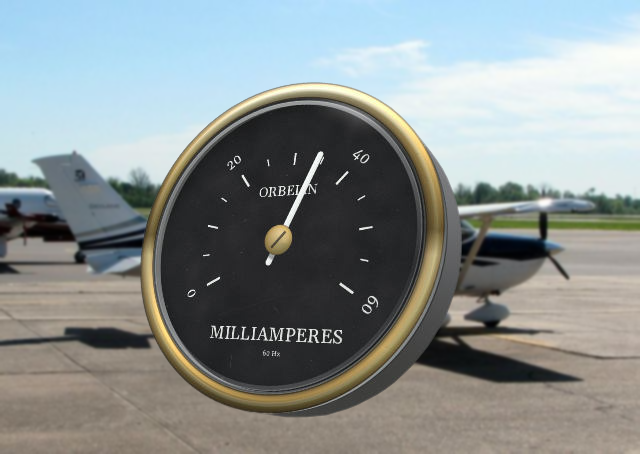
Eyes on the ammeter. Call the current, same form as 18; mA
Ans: 35; mA
